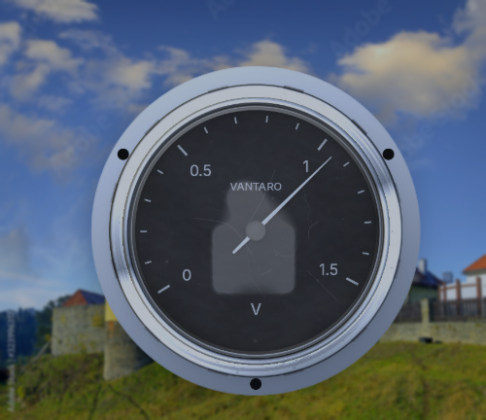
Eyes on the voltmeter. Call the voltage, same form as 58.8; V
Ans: 1.05; V
